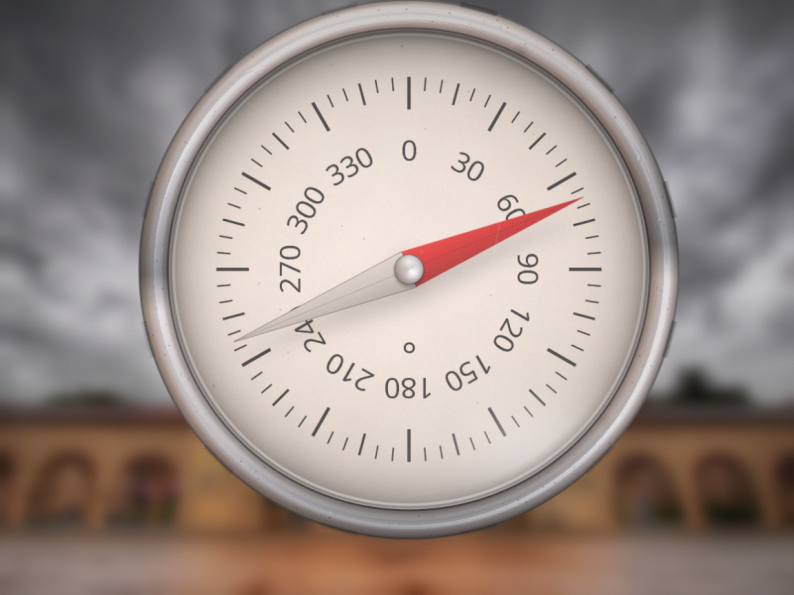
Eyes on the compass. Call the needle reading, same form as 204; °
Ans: 67.5; °
